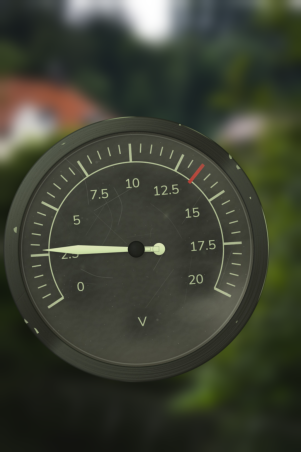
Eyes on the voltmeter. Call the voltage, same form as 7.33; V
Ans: 2.75; V
